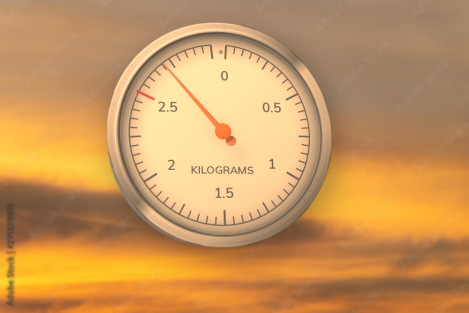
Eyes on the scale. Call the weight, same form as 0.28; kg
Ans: 2.7; kg
